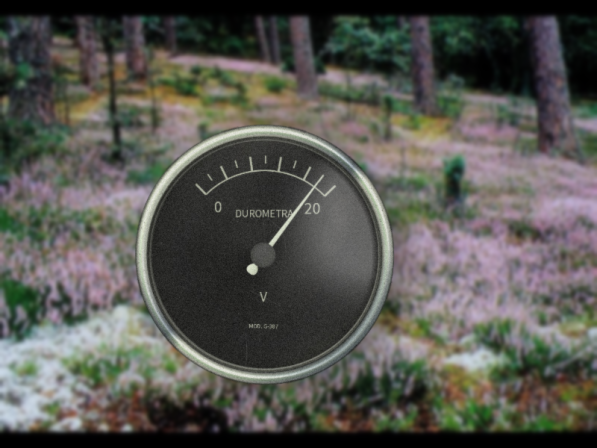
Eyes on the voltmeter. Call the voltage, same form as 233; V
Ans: 18; V
